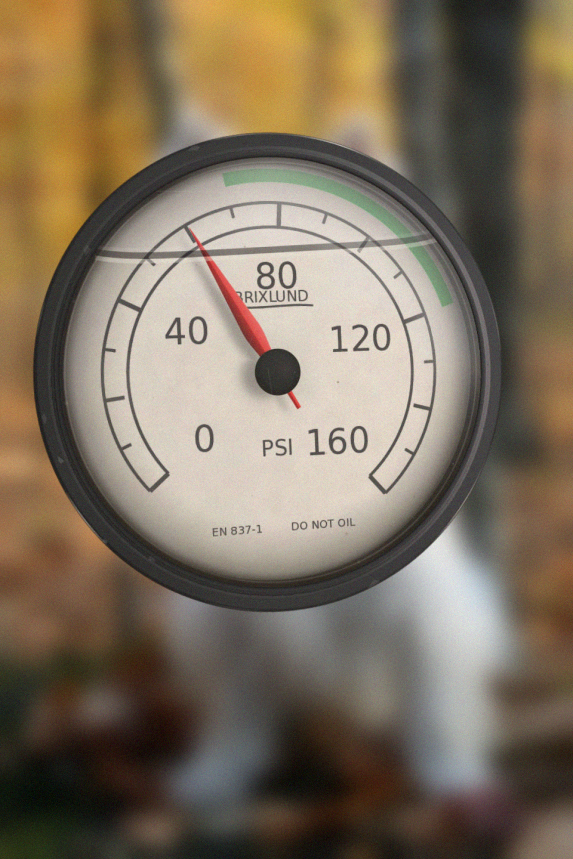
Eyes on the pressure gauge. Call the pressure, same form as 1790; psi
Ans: 60; psi
